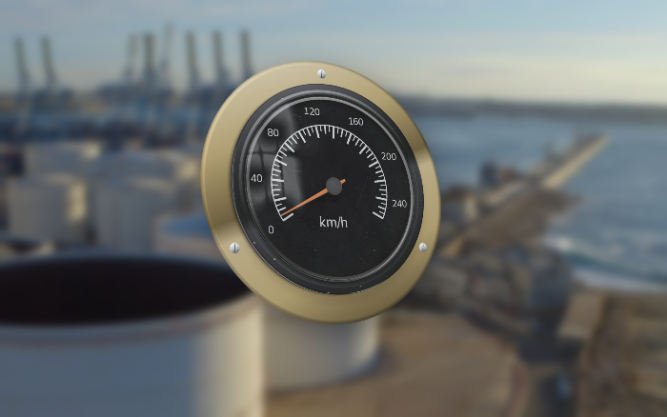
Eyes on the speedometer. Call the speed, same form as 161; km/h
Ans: 5; km/h
